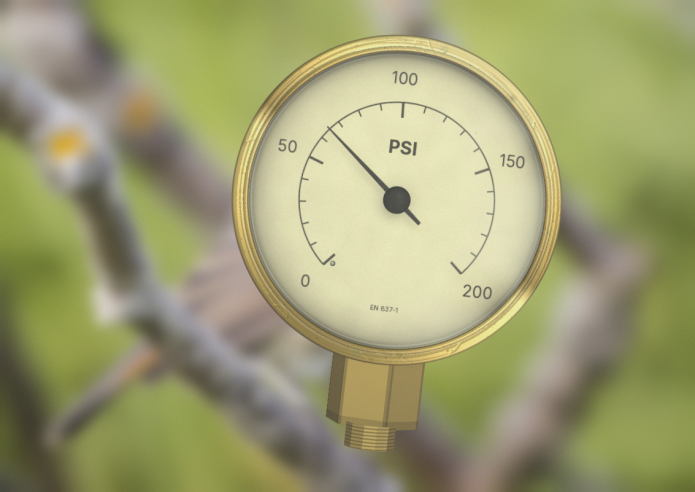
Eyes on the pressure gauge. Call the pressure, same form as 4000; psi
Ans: 65; psi
